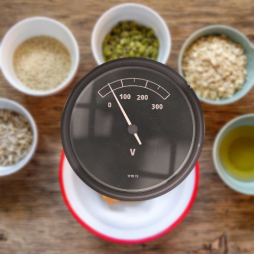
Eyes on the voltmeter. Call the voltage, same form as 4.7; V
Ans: 50; V
